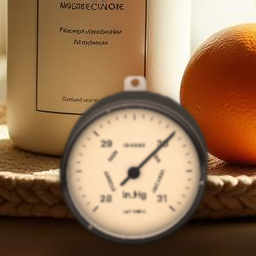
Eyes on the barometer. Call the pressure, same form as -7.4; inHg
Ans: 30; inHg
